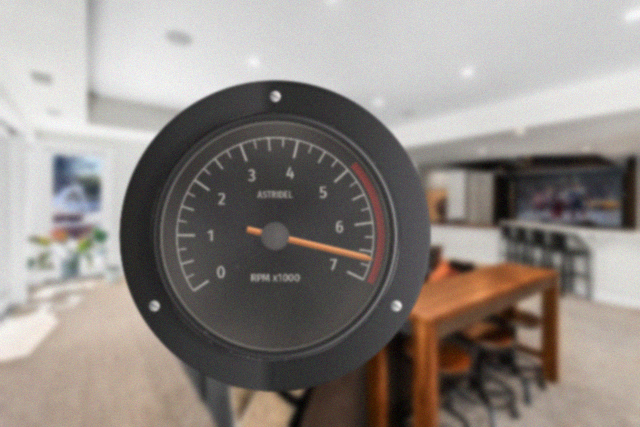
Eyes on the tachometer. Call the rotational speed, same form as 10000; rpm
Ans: 6625; rpm
